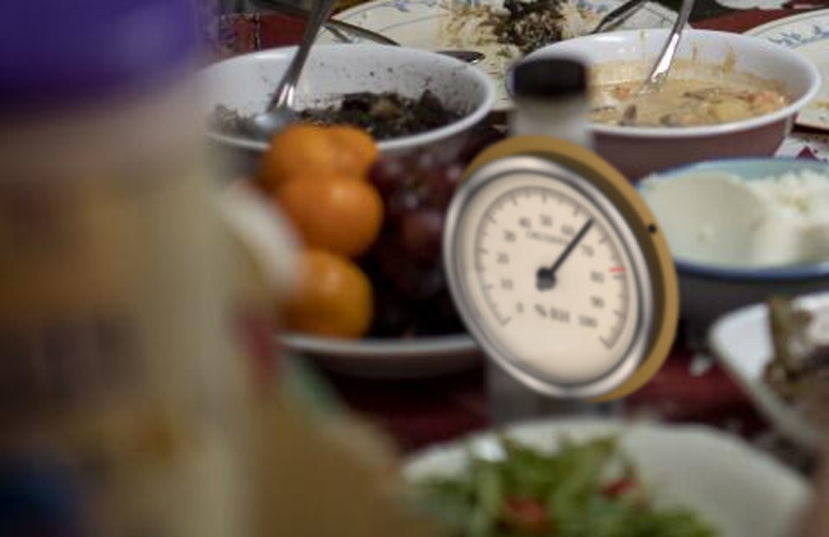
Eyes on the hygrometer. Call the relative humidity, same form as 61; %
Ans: 65; %
